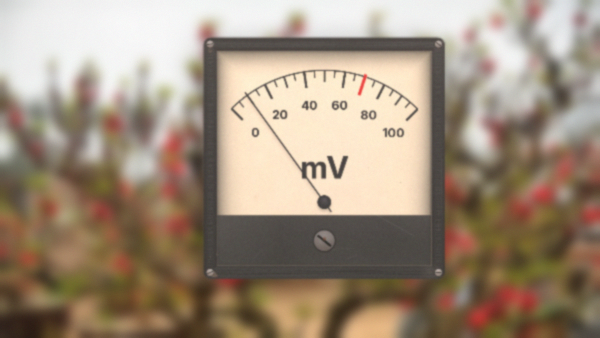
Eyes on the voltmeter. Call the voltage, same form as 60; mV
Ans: 10; mV
